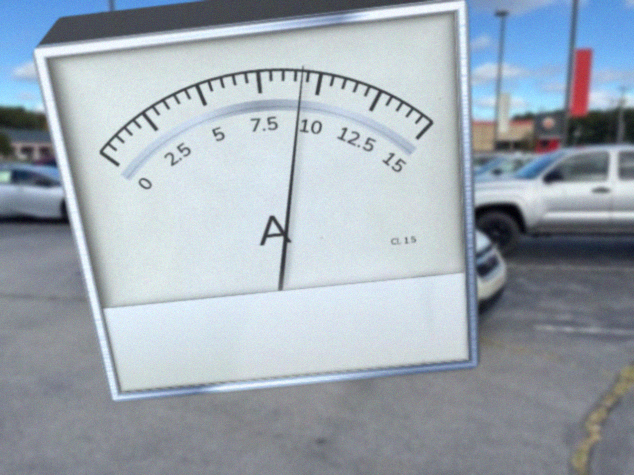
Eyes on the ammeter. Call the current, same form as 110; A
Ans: 9.25; A
